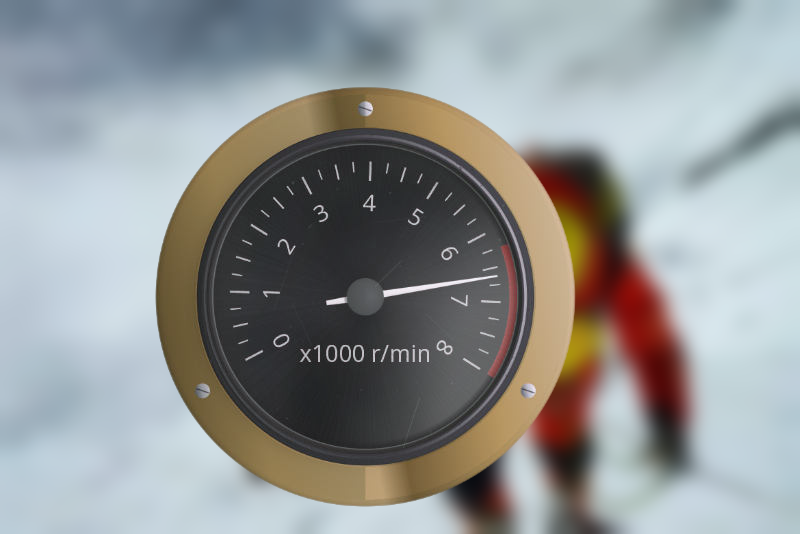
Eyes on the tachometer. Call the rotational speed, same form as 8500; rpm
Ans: 6625; rpm
